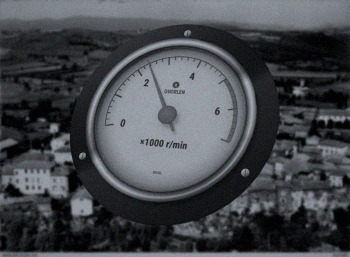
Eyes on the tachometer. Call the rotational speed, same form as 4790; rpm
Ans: 2400; rpm
